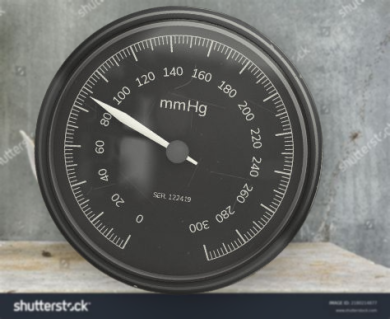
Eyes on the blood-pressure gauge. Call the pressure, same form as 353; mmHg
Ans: 88; mmHg
